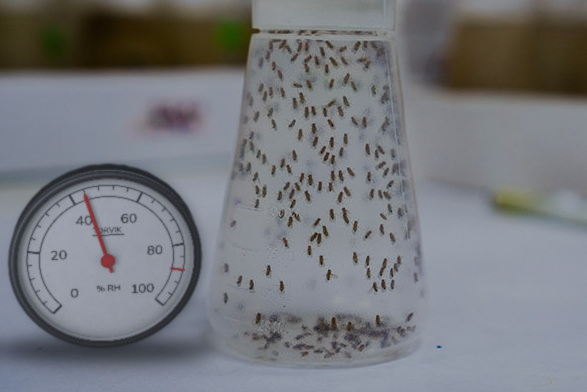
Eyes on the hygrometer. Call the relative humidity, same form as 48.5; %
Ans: 44; %
